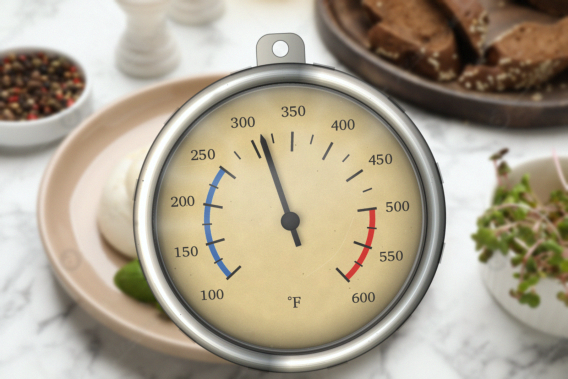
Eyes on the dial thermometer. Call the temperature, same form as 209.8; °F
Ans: 312.5; °F
